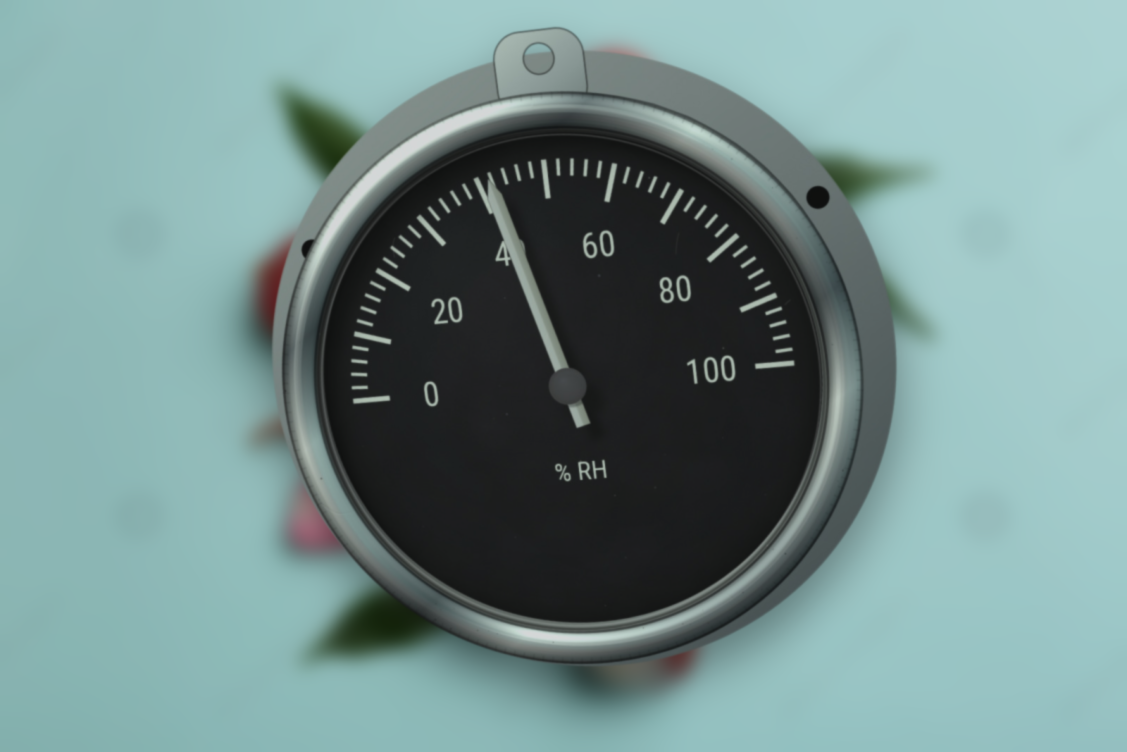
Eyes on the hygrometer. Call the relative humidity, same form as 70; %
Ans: 42; %
